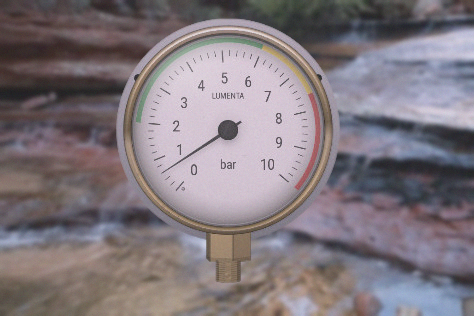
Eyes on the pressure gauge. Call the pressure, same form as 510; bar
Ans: 0.6; bar
